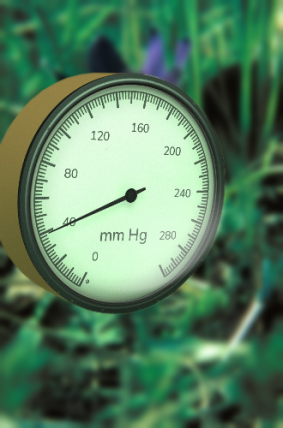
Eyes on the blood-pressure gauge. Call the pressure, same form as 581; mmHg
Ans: 40; mmHg
